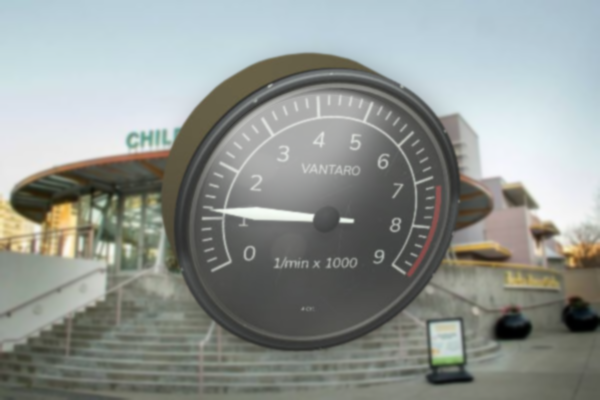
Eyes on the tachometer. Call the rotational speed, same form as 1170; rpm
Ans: 1200; rpm
